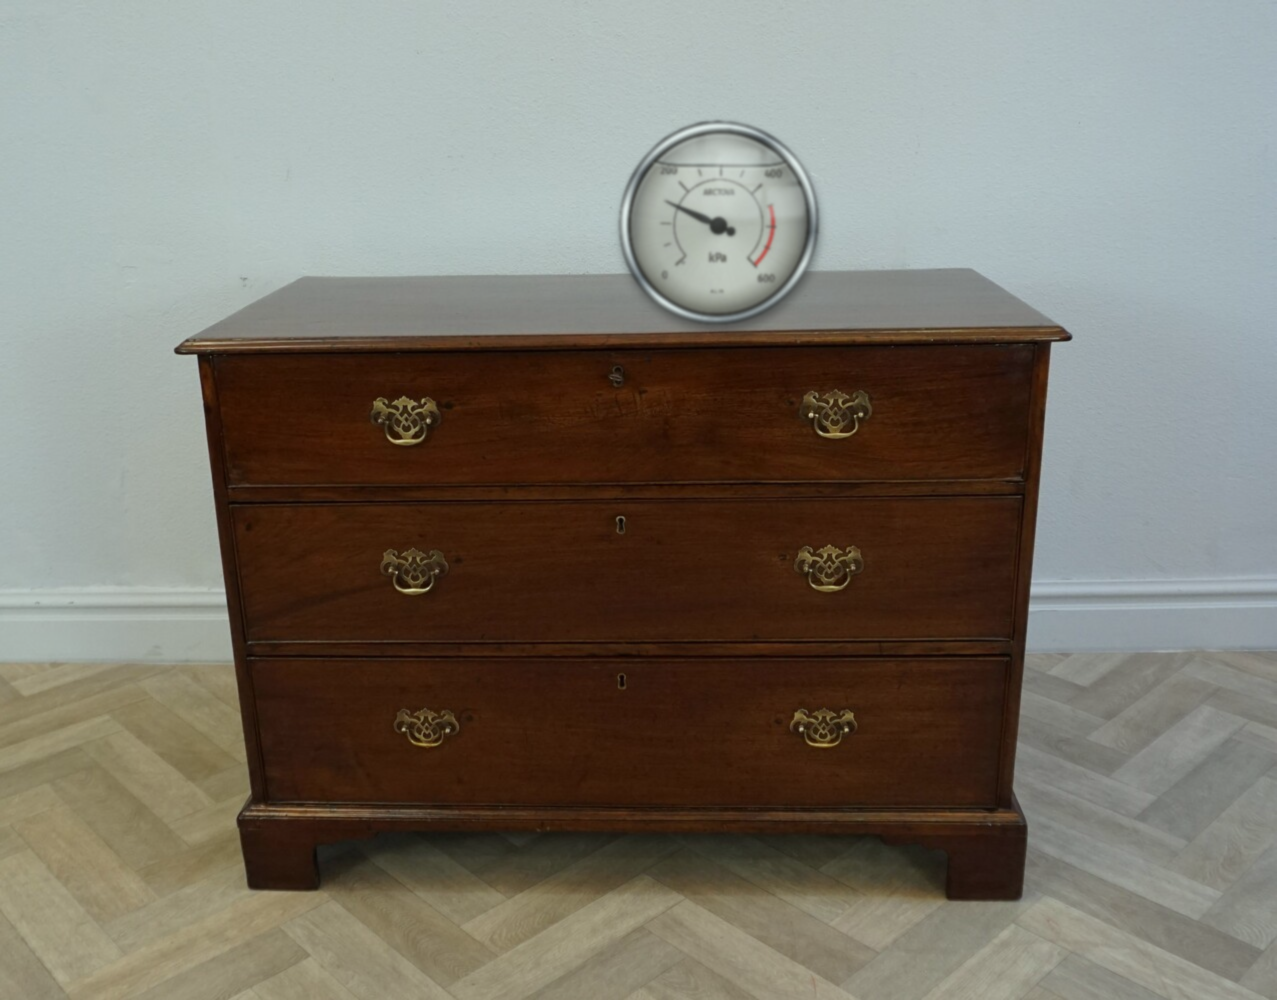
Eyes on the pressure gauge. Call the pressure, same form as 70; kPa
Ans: 150; kPa
